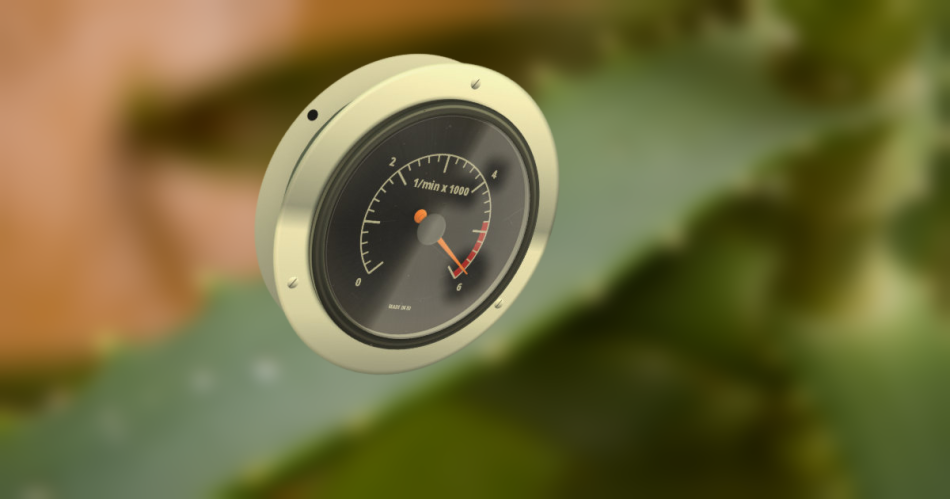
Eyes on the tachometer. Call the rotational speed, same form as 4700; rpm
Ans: 5800; rpm
